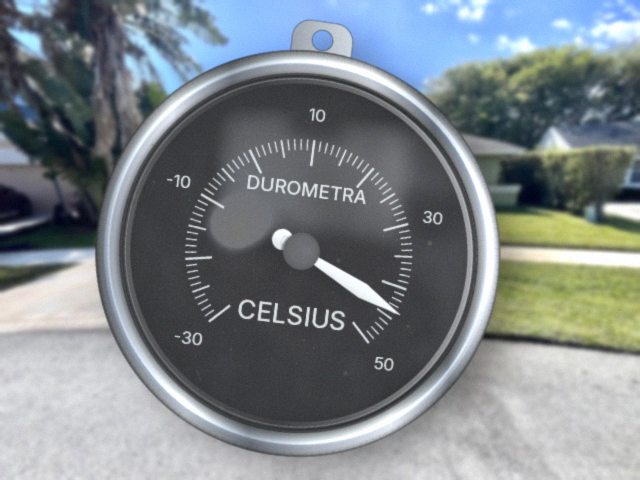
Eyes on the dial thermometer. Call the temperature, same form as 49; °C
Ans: 44; °C
